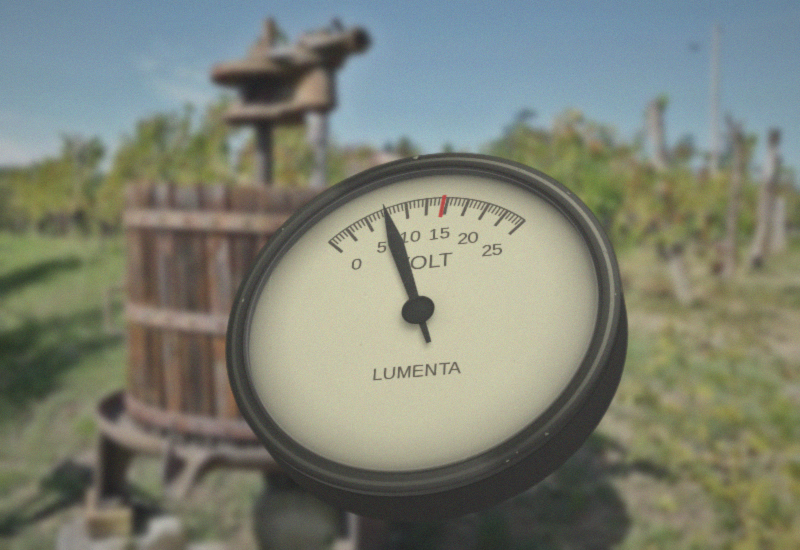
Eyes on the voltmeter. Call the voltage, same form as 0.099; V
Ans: 7.5; V
